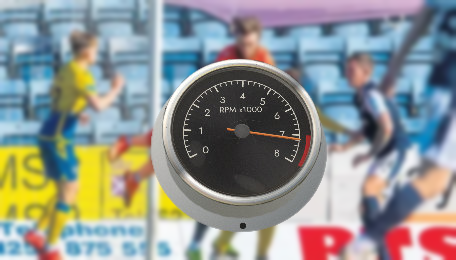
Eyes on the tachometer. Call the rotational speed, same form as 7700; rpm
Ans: 7200; rpm
